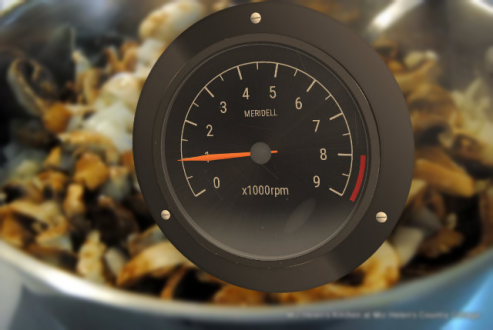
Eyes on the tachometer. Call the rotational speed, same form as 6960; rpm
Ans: 1000; rpm
